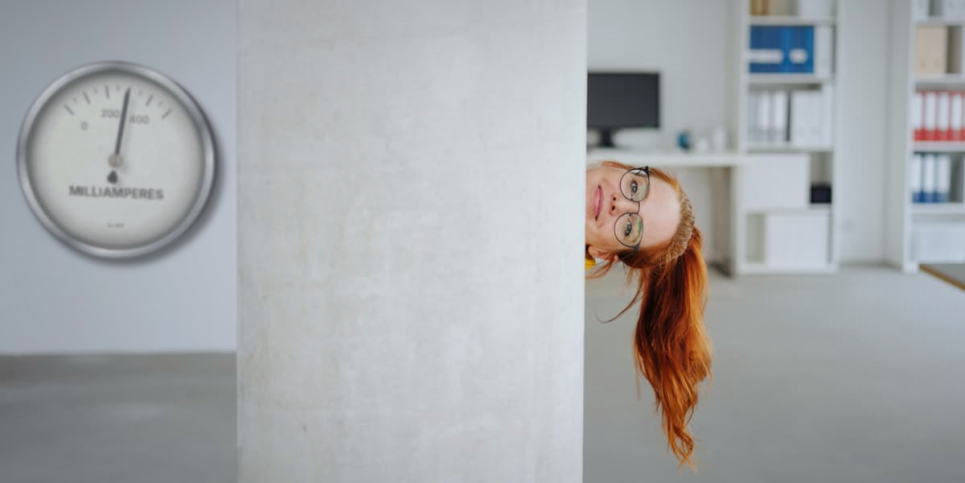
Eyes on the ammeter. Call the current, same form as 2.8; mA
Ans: 300; mA
